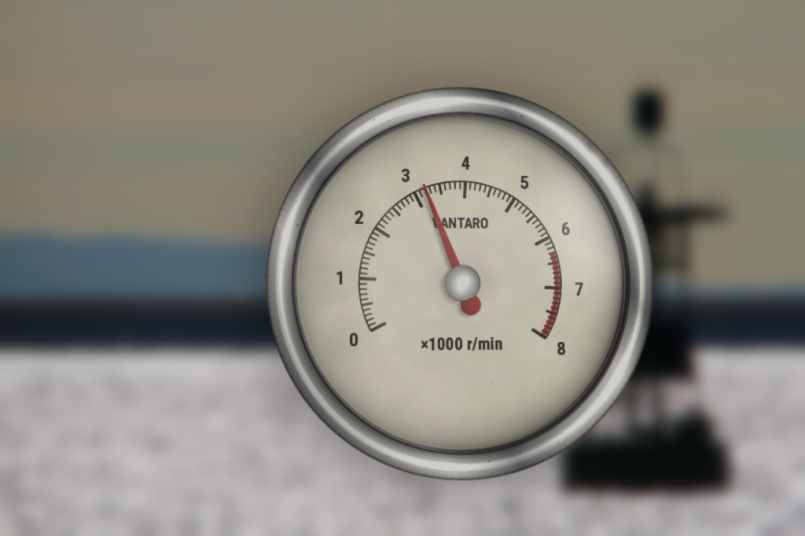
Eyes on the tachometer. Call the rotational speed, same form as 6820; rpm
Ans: 3200; rpm
